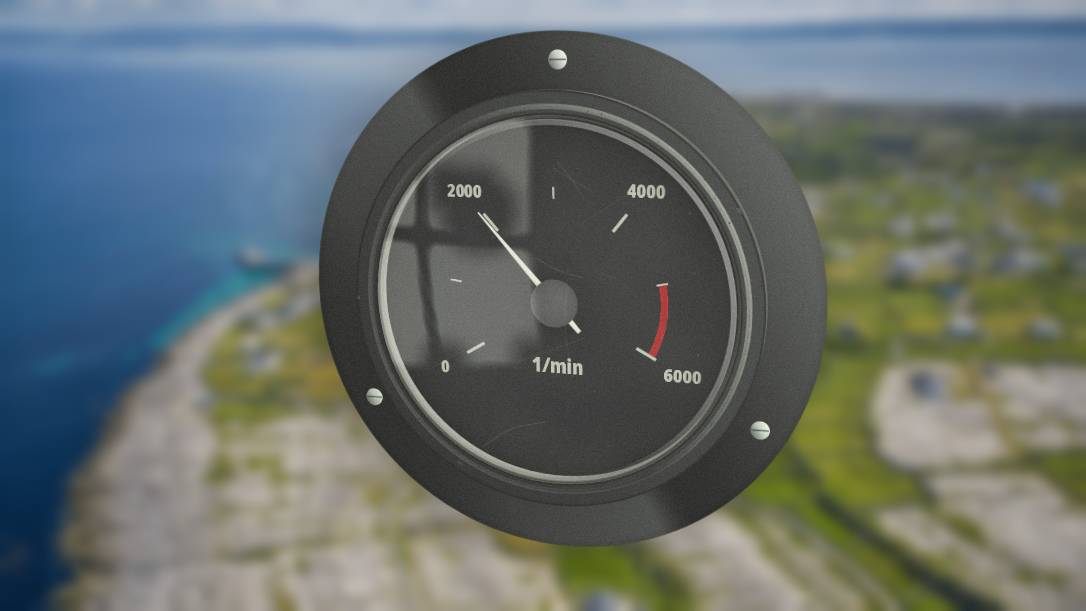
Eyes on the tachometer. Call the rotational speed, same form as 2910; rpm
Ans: 2000; rpm
